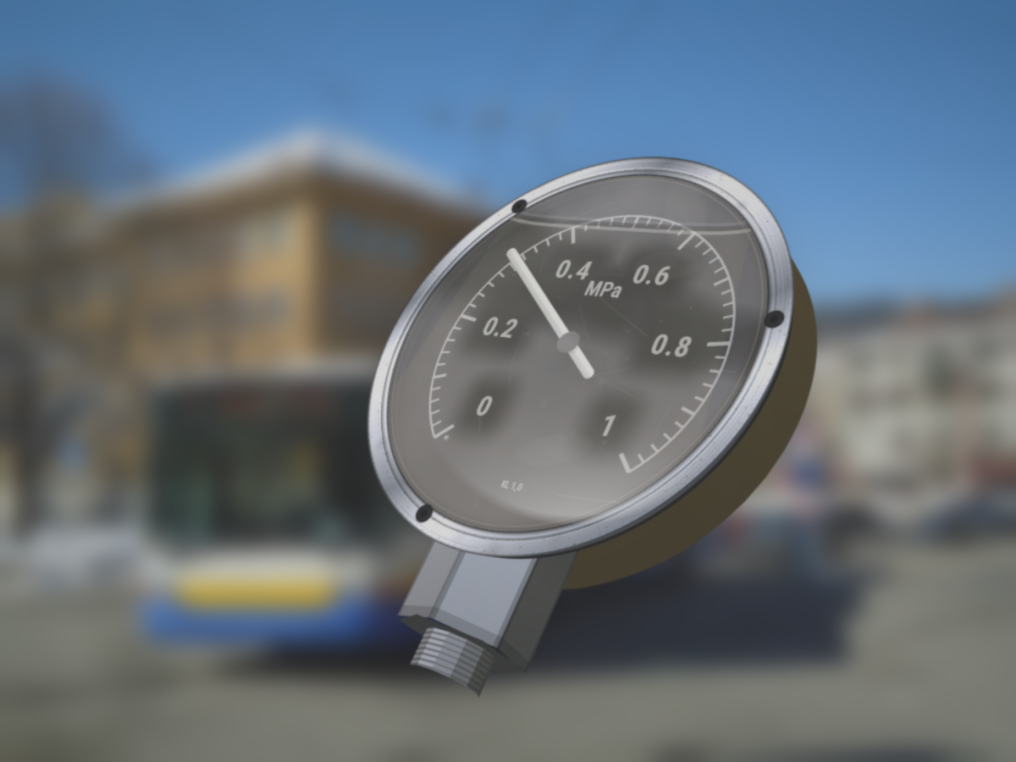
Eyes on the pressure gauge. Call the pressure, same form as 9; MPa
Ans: 0.31; MPa
